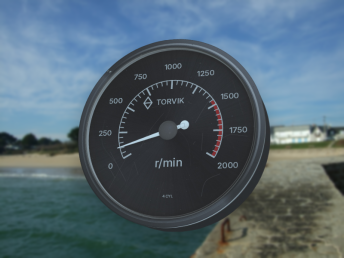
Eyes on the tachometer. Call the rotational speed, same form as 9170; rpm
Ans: 100; rpm
